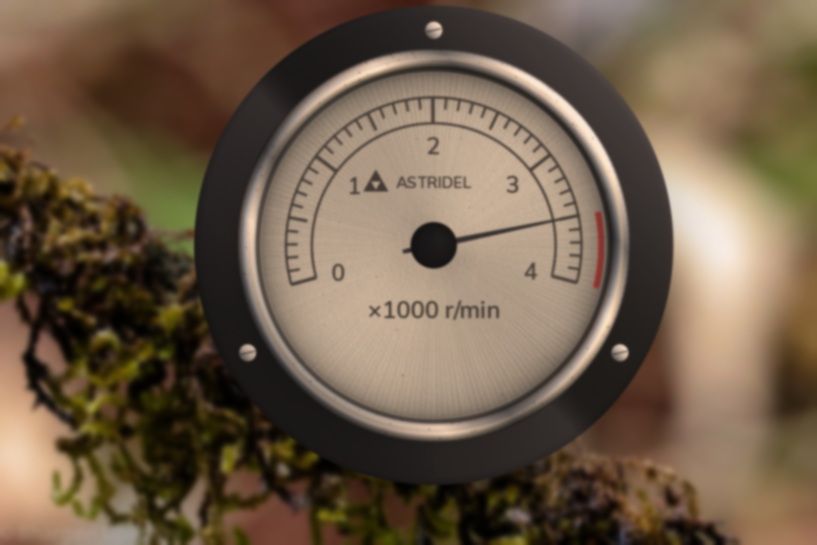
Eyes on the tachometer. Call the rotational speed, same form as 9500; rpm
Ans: 3500; rpm
